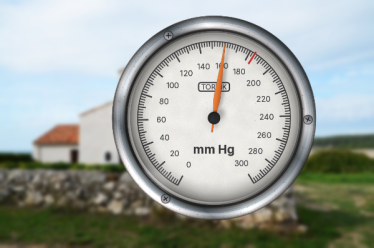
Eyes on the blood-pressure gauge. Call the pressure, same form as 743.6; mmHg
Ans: 160; mmHg
